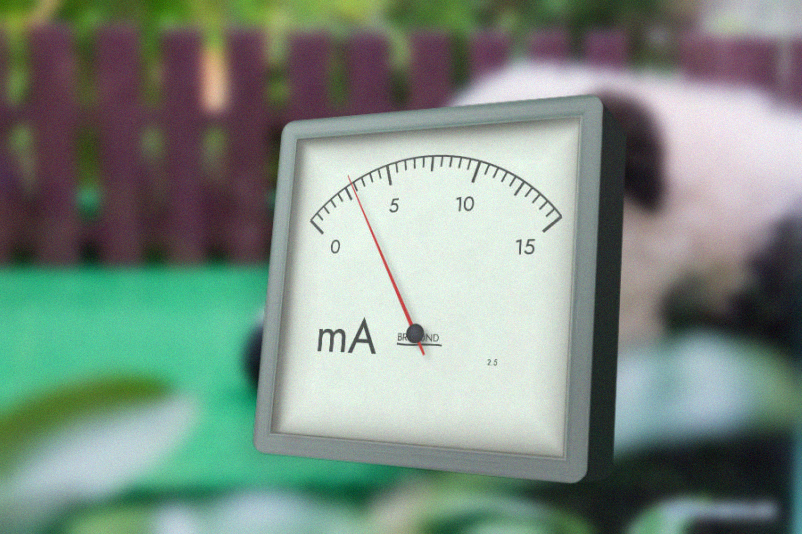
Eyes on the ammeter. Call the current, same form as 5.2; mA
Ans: 3; mA
